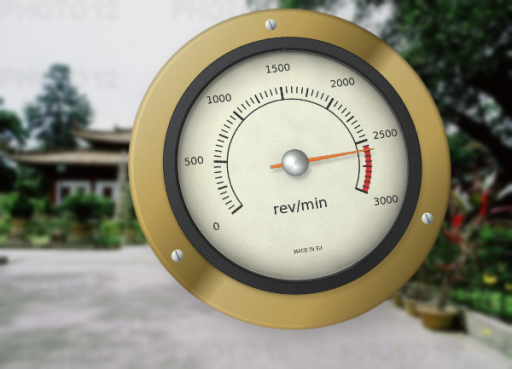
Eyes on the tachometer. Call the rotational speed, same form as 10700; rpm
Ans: 2600; rpm
